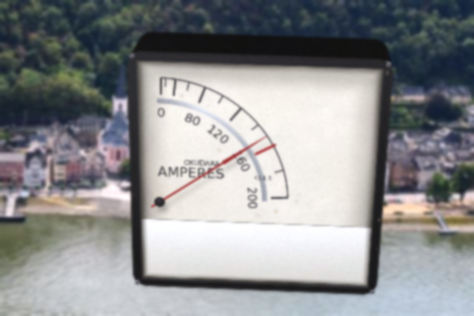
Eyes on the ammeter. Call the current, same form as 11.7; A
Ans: 150; A
